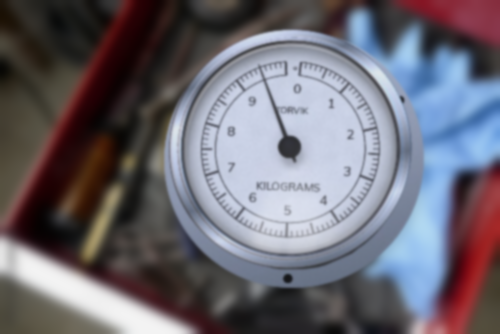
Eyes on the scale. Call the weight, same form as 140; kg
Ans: 9.5; kg
